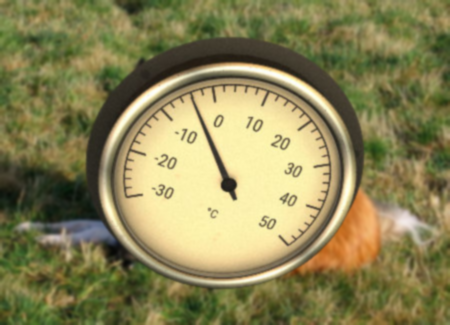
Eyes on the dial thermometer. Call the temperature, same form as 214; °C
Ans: -4; °C
